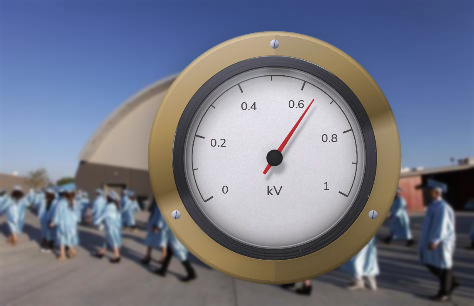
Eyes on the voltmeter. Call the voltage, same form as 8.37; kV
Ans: 0.65; kV
